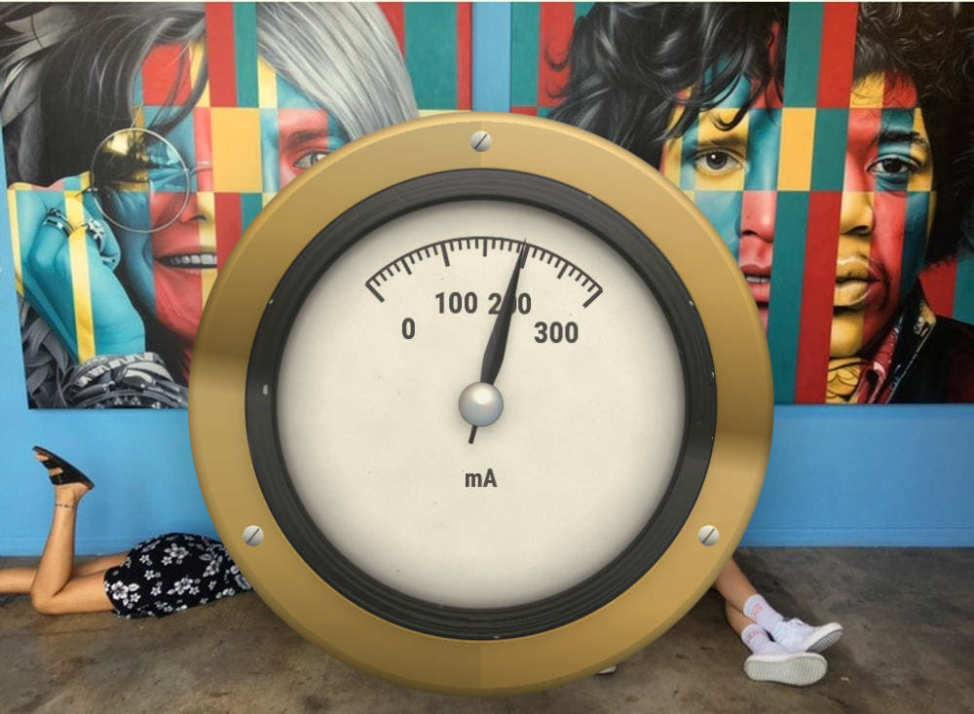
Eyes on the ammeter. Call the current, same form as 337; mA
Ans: 195; mA
